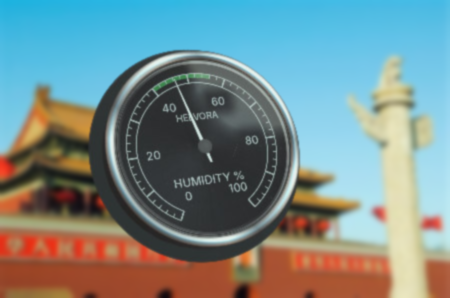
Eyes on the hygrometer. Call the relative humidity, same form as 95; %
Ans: 46; %
